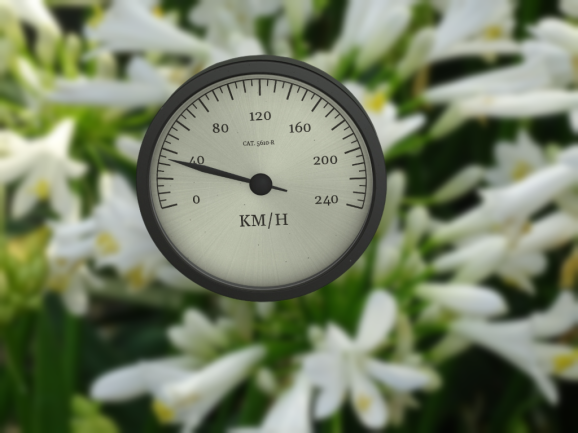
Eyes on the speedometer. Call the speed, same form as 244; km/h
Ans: 35; km/h
